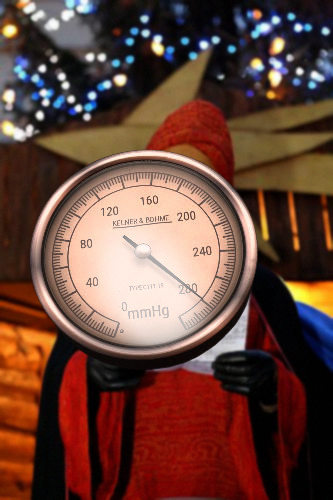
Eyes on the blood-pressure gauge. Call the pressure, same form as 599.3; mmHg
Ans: 280; mmHg
